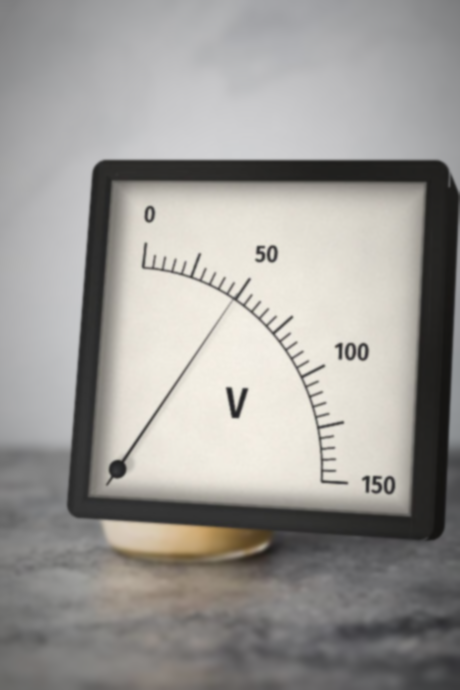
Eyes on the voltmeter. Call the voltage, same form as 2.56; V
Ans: 50; V
